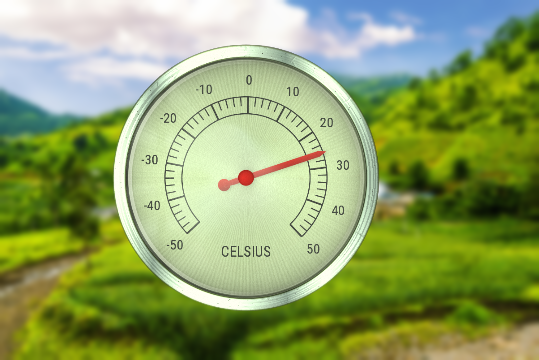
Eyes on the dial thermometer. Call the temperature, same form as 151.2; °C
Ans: 26; °C
